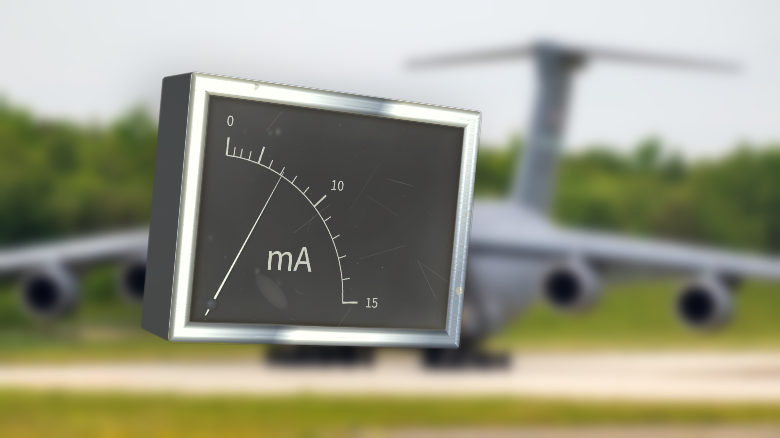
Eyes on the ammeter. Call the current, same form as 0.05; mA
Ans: 7; mA
